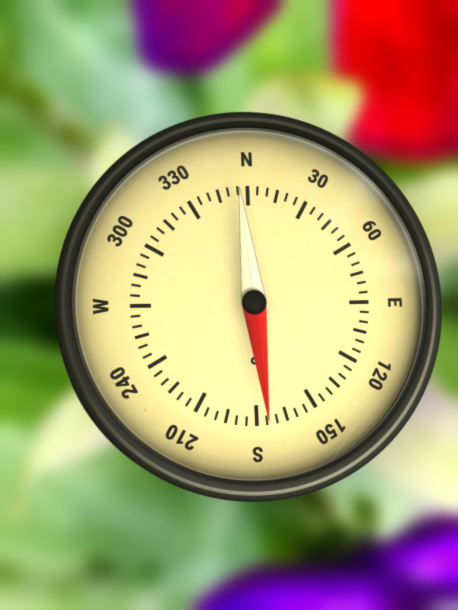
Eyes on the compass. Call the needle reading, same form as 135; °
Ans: 175; °
